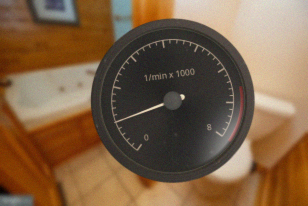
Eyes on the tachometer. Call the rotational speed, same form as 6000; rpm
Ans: 1000; rpm
